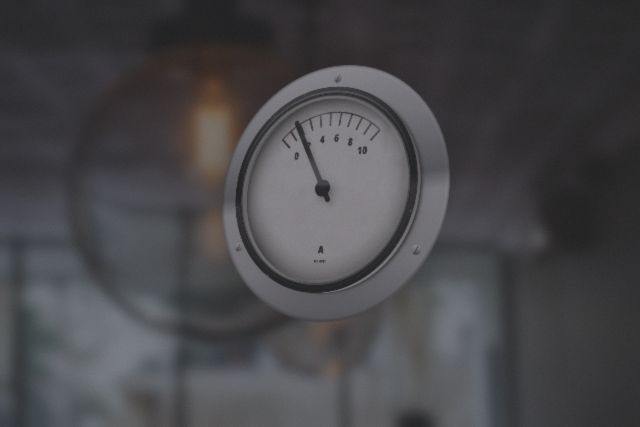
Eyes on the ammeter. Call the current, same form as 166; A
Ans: 2; A
